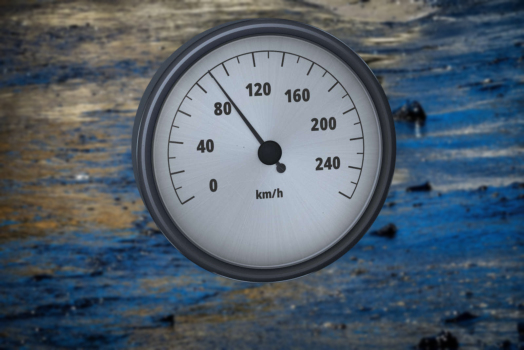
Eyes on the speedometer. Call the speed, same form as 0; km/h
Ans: 90; km/h
